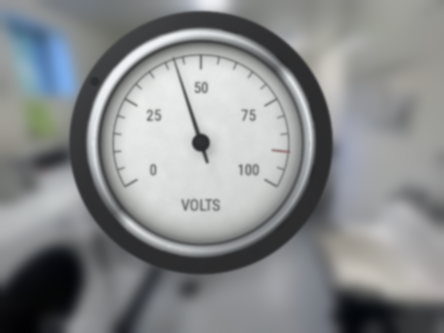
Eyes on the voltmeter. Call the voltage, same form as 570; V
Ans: 42.5; V
